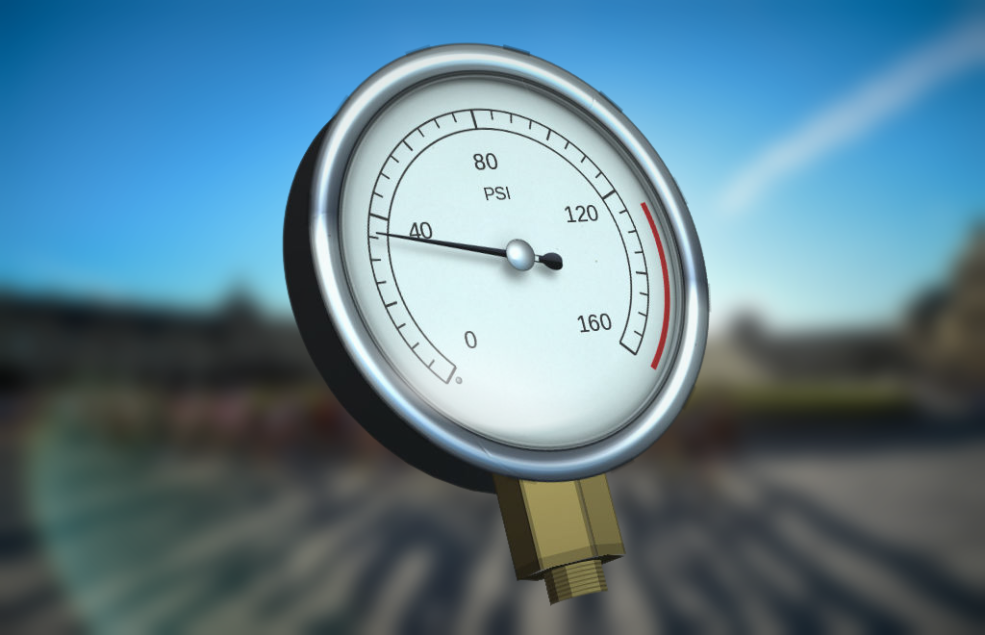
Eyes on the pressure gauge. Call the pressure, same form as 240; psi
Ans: 35; psi
